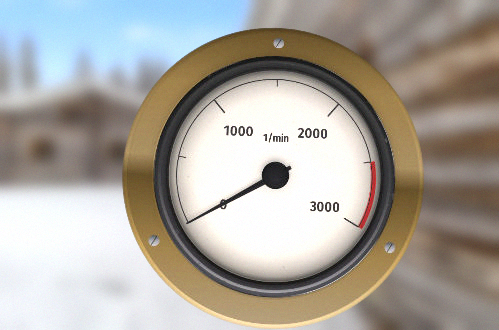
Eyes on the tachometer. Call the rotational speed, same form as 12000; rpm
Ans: 0; rpm
